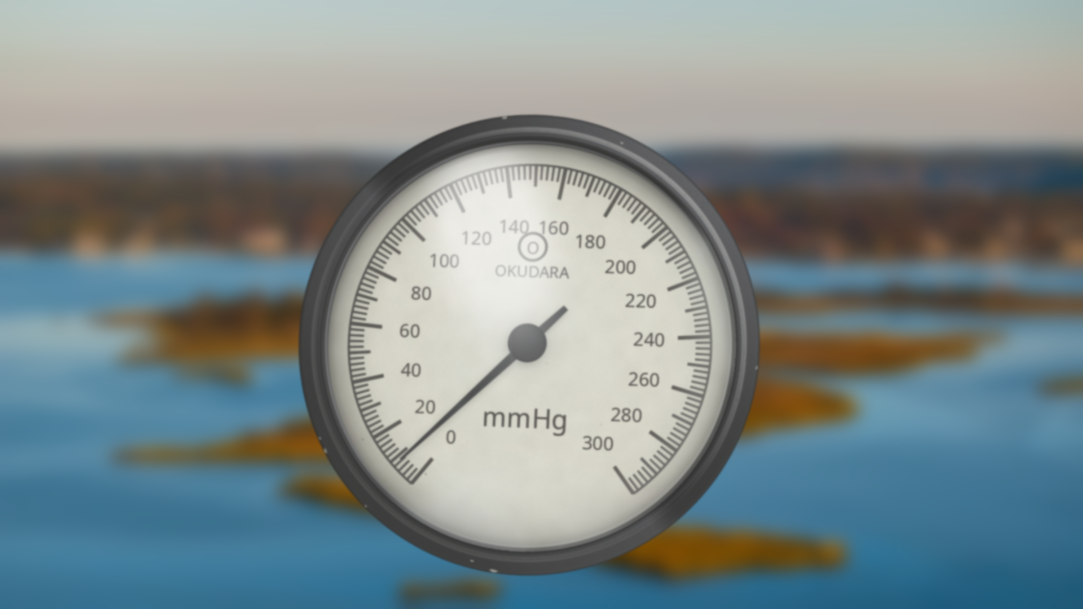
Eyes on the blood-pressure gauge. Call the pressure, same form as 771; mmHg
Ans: 8; mmHg
